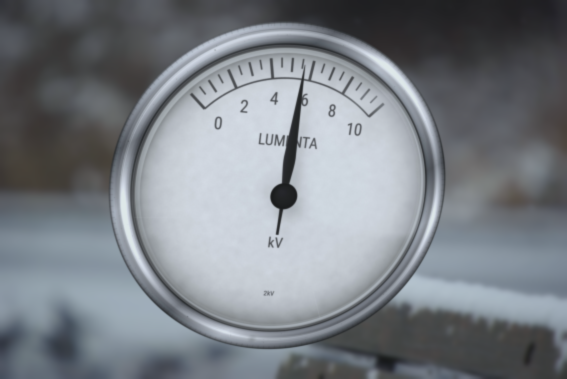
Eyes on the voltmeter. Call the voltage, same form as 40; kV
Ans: 5.5; kV
